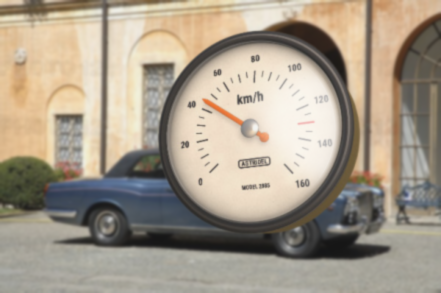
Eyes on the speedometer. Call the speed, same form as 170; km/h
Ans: 45; km/h
